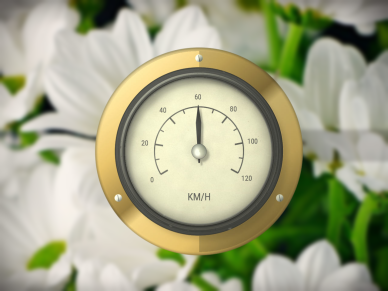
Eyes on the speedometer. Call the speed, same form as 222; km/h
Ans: 60; km/h
